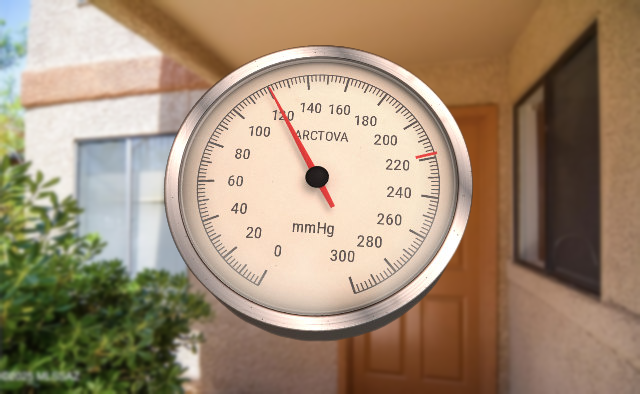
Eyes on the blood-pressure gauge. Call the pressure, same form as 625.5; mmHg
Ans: 120; mmHg
